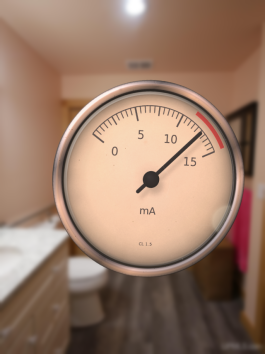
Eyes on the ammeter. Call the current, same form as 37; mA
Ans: 12.5; mA
